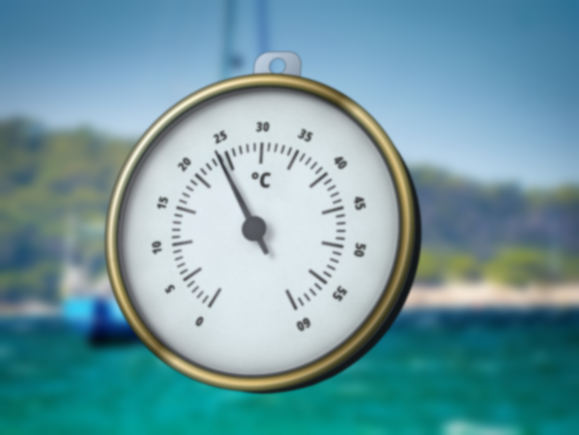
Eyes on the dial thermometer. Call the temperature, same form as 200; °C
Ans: 24; °C
